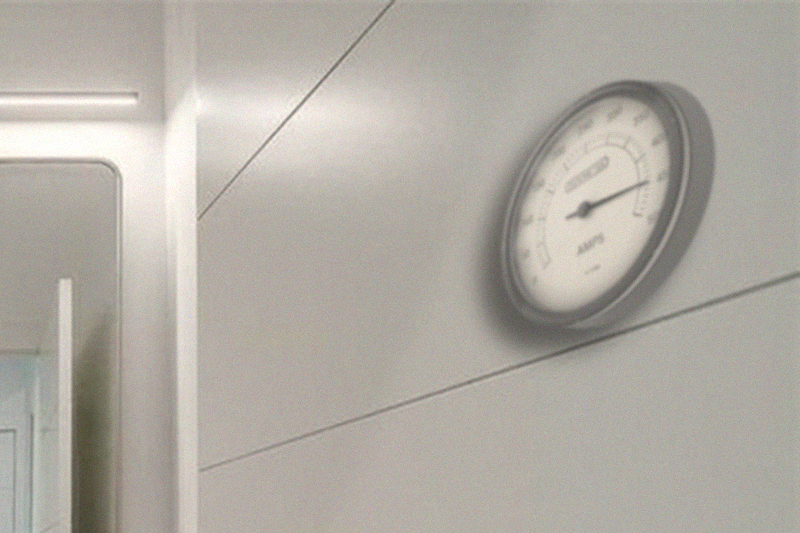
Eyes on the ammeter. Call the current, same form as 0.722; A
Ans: 450; A
